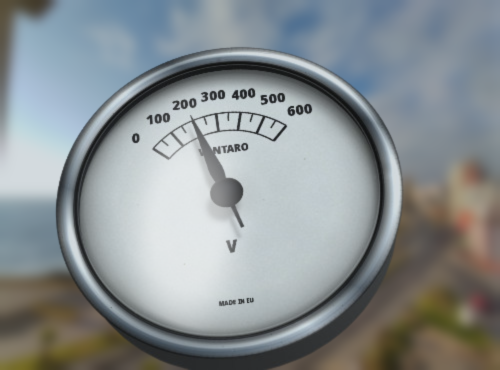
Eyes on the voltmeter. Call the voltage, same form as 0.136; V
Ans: 200; V
